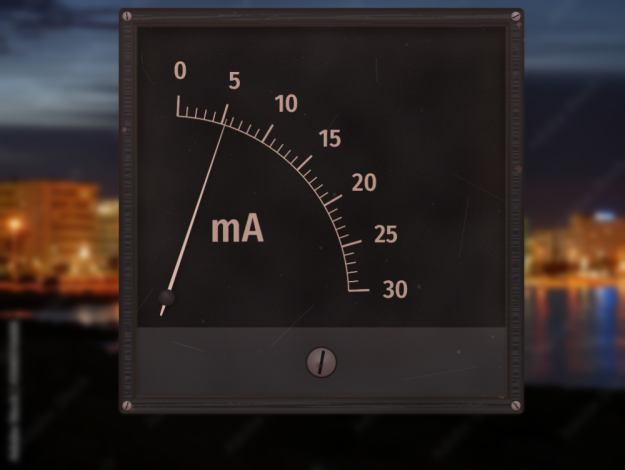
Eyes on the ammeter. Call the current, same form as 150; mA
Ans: 5.5; mA
